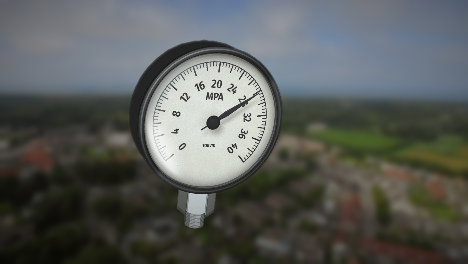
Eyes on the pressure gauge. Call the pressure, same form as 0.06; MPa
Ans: 28; MPa
